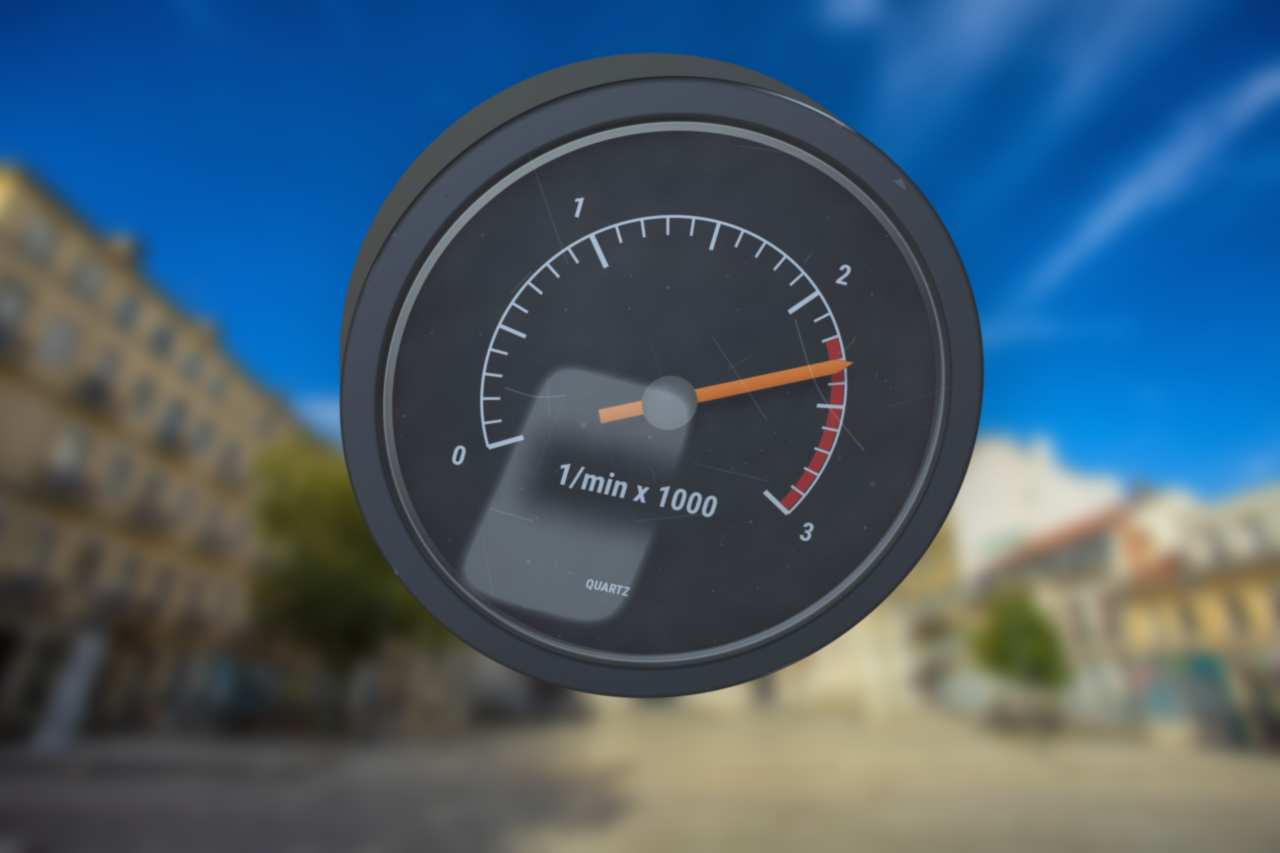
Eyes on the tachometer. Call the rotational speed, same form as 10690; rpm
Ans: 2300; rpm
